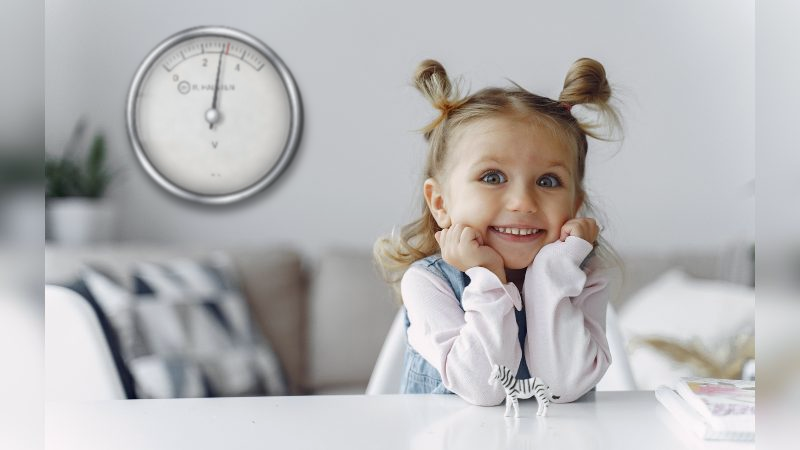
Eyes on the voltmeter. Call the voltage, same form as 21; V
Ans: 3; V
